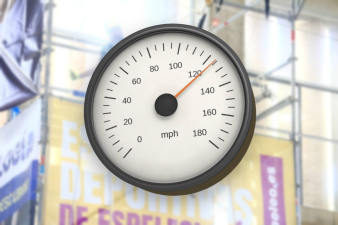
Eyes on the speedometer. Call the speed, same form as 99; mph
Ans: 125; mph
